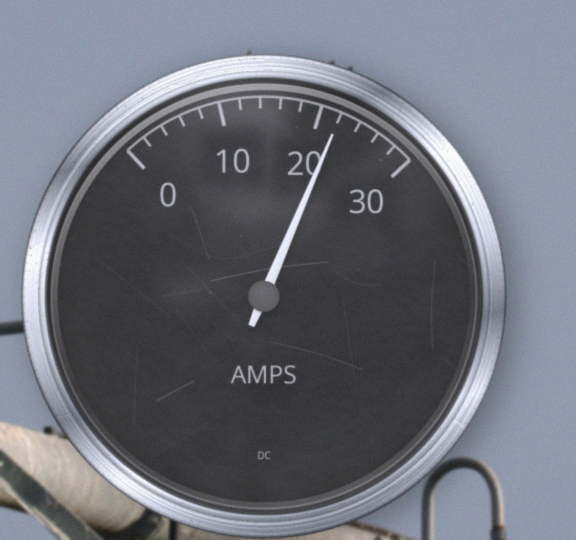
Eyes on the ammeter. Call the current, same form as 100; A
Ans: 22; A
